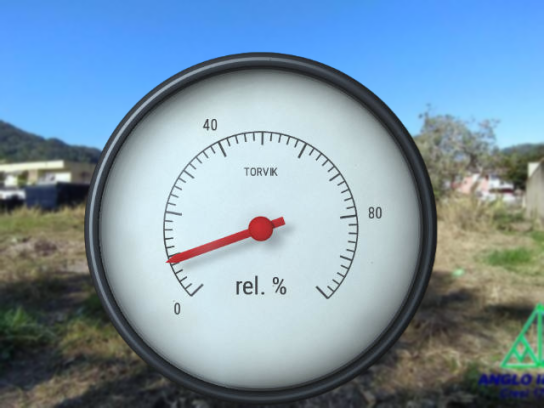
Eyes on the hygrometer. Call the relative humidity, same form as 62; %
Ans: 9; %
